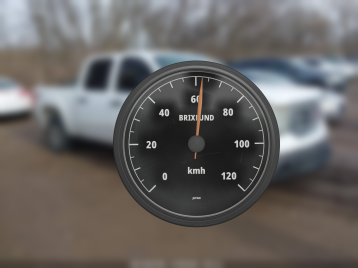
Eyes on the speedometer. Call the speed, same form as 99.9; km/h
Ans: 62.5; km/h
